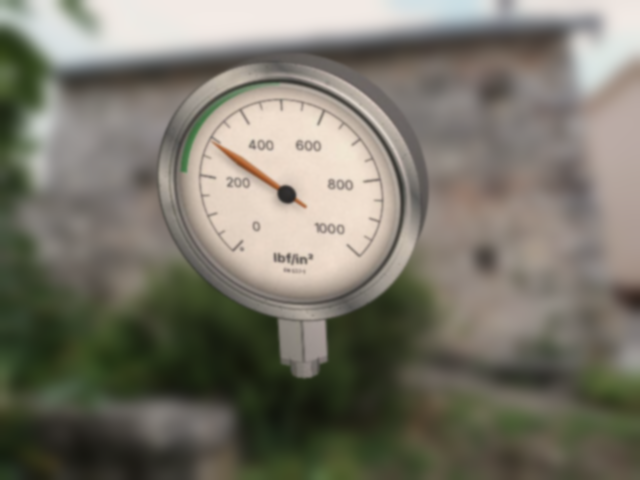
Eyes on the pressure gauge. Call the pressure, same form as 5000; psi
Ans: 300; psi
